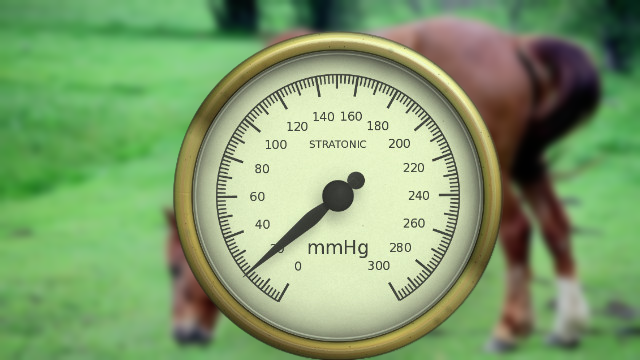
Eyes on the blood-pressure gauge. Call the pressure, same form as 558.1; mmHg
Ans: 20; mmHg
